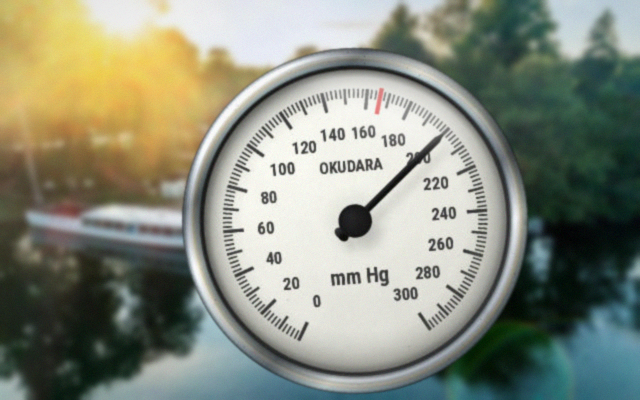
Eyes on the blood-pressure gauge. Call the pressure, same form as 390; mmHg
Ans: 200; mmHg
